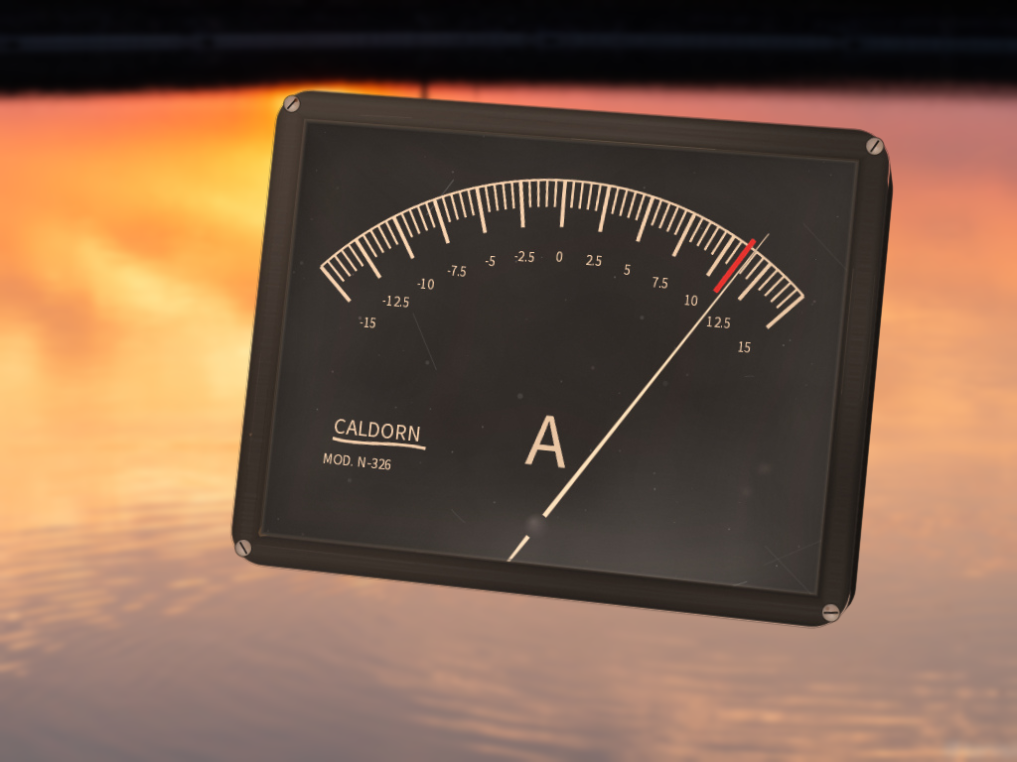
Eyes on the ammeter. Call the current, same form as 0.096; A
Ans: 11.5; A
